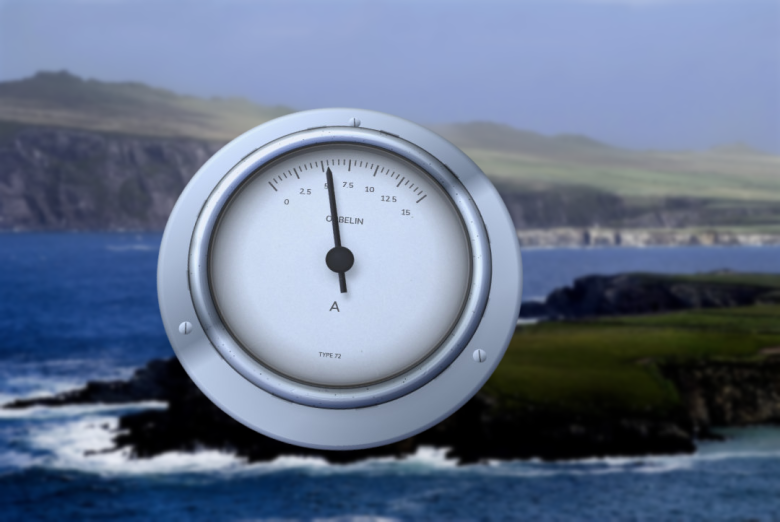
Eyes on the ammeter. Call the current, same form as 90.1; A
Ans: 5.5; A
